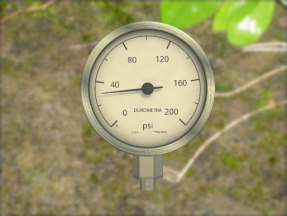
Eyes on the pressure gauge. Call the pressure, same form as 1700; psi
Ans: 30; psi
